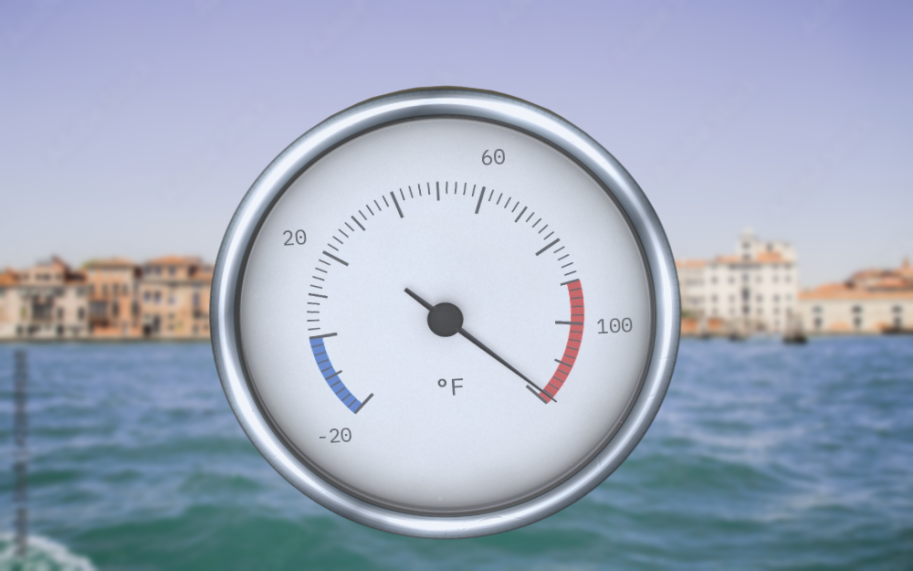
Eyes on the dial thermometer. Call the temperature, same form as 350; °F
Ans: 118; °F
